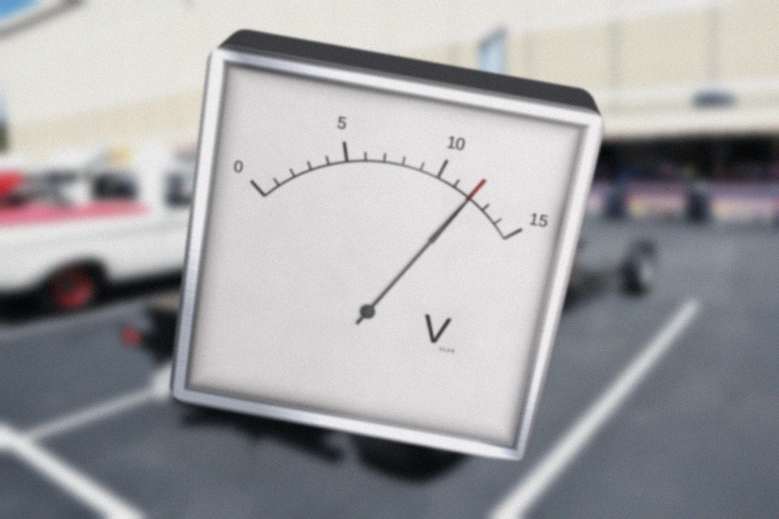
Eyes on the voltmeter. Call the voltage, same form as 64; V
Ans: 12; V
